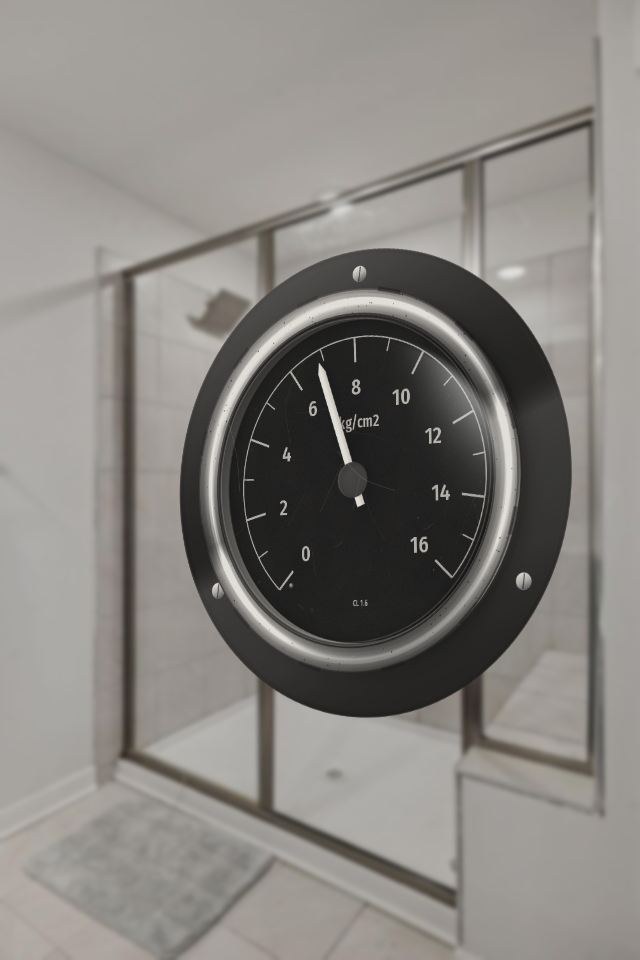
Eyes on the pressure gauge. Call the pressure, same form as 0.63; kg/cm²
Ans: 7; kg/cm²
